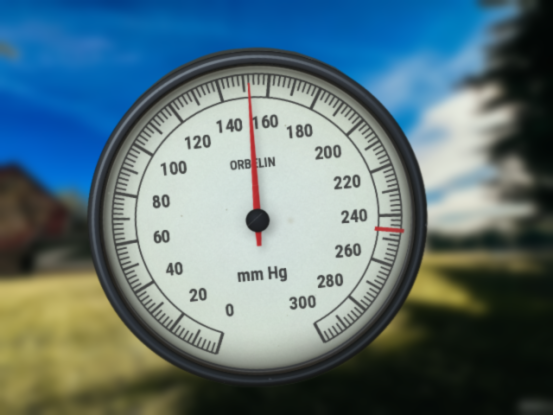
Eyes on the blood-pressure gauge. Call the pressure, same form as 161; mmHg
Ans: 152; mmHg
